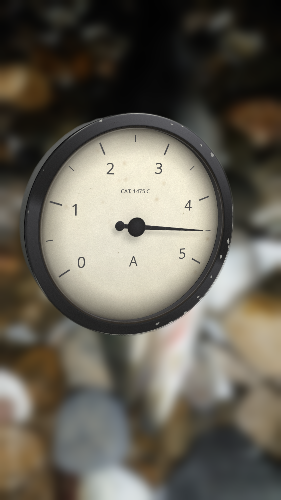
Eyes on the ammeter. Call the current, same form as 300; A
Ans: 4.5; A
